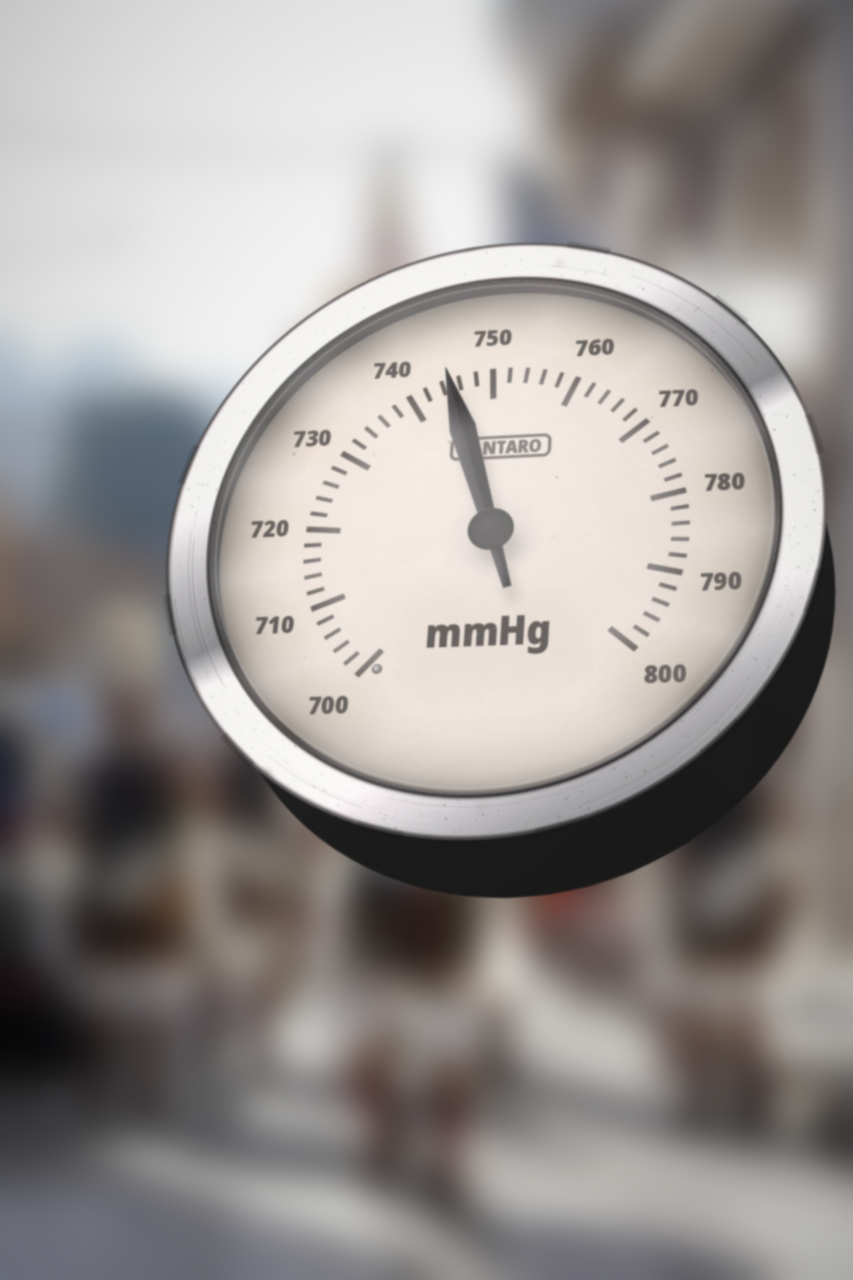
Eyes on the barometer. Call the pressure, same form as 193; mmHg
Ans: 745; mmHg
